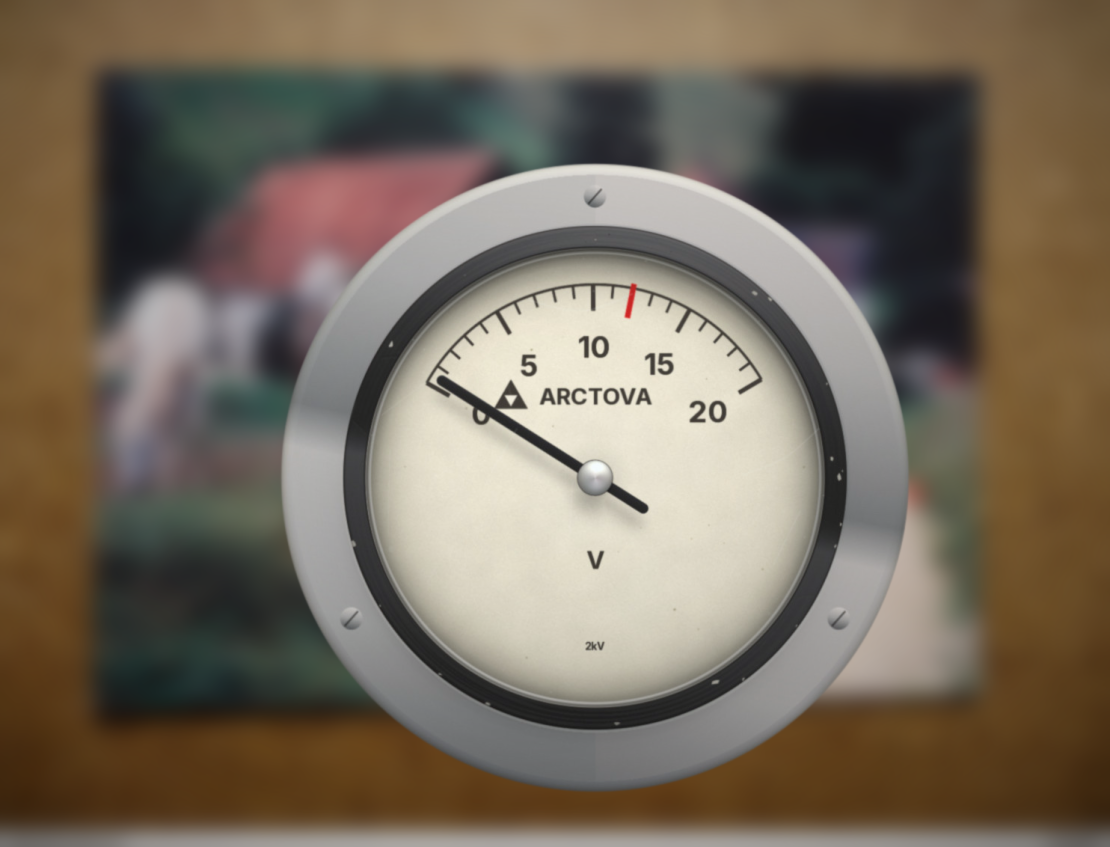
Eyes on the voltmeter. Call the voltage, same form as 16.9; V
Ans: 0.5; V
